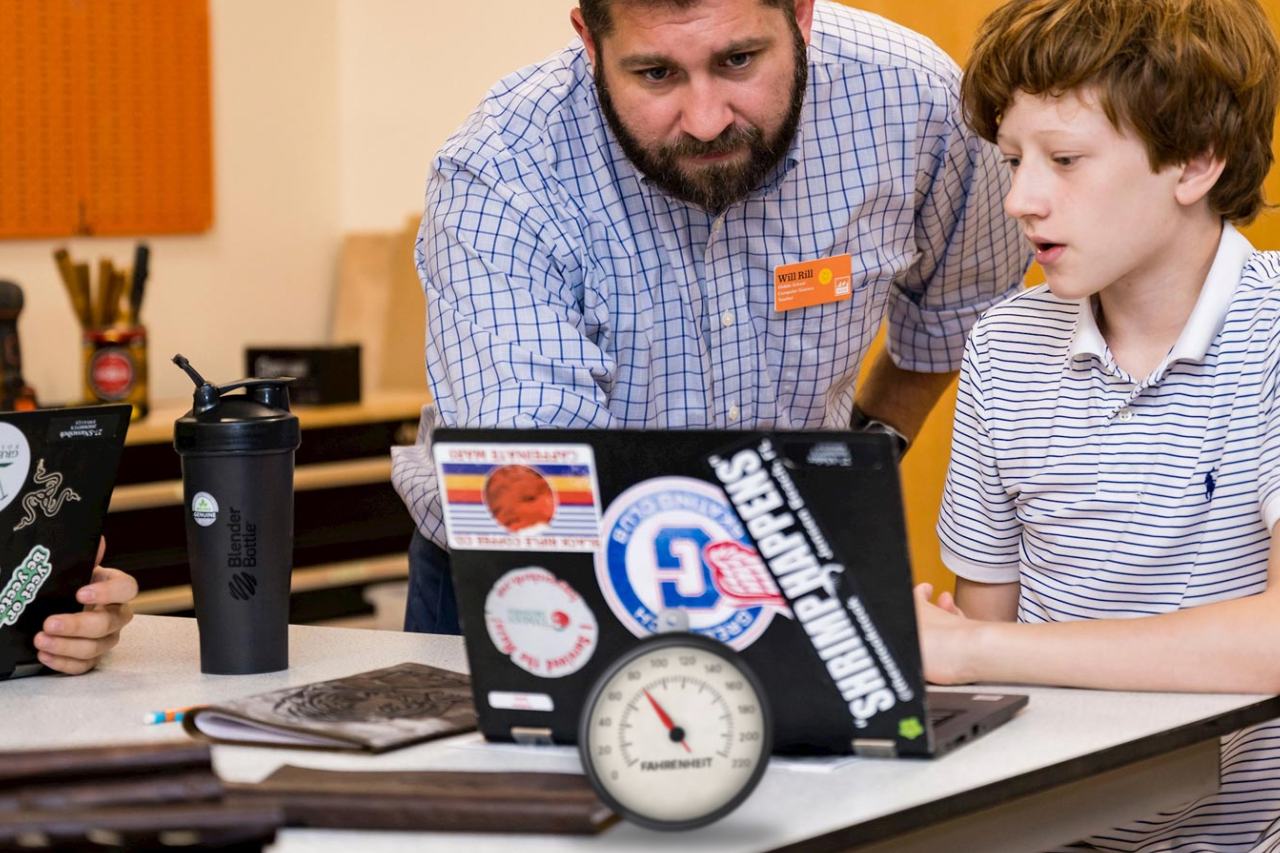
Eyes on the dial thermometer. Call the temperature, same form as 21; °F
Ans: 80; °F
